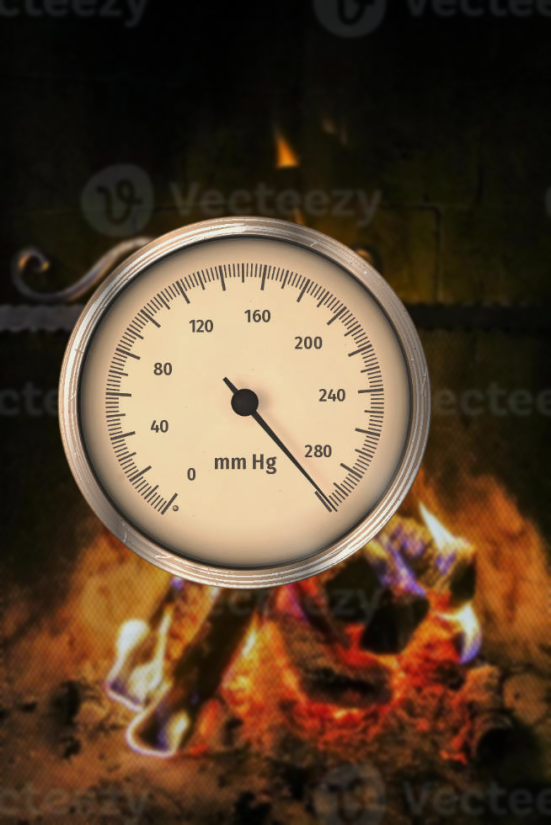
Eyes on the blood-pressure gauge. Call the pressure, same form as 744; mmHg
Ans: 298; mmHg
